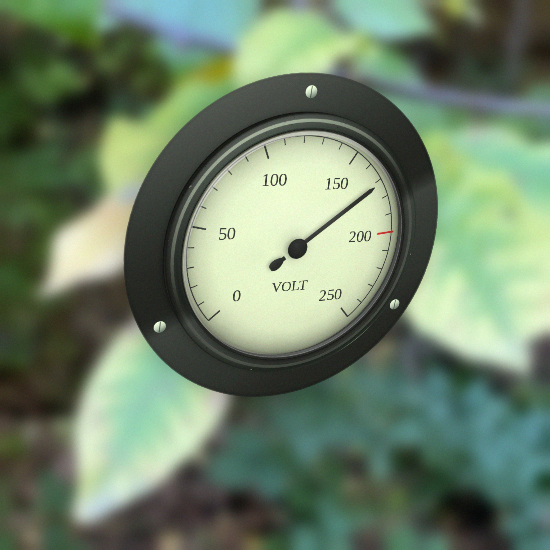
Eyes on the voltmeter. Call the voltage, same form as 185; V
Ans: 170; V
